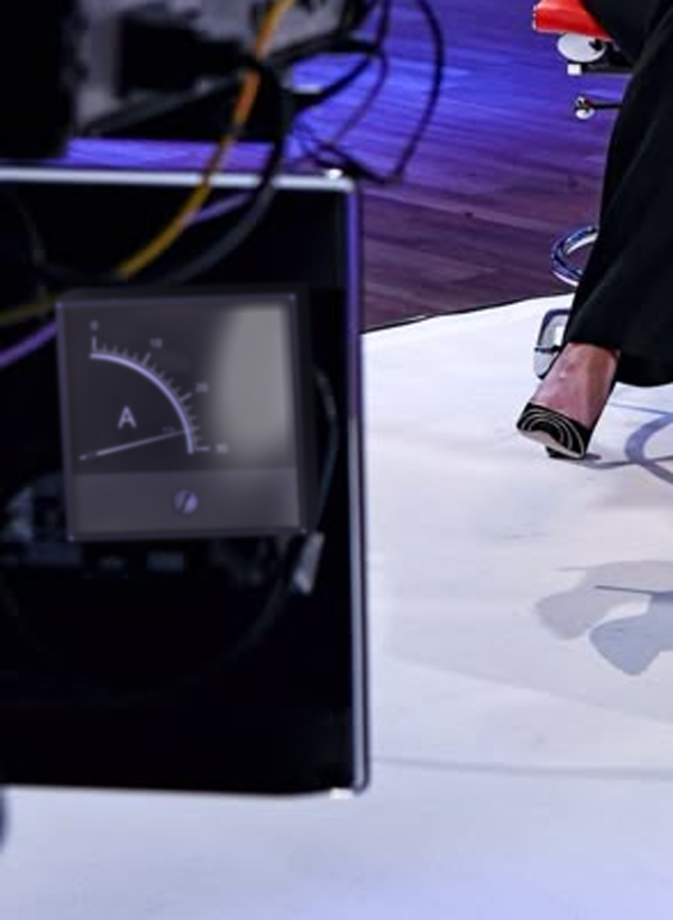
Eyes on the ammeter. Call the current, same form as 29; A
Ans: 26; A
